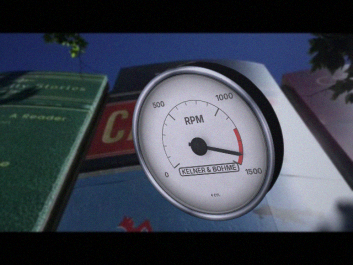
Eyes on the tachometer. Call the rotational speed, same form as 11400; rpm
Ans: 1400; rpm
